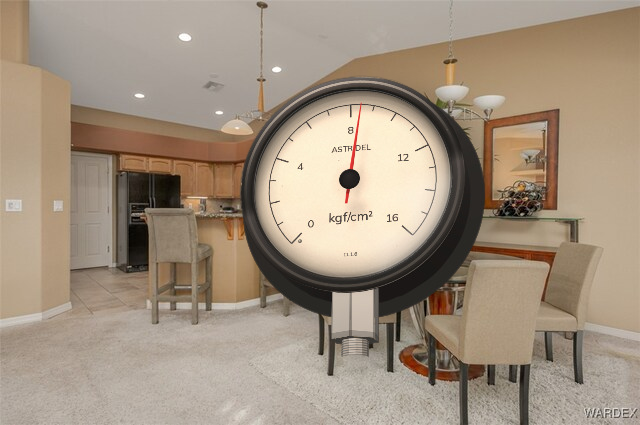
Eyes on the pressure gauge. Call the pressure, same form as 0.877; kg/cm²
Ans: 8.5; kg/cm²
